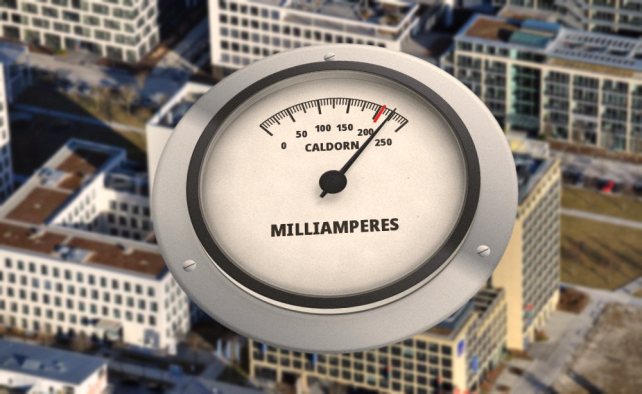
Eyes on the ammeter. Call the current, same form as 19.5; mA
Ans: 225; mA
